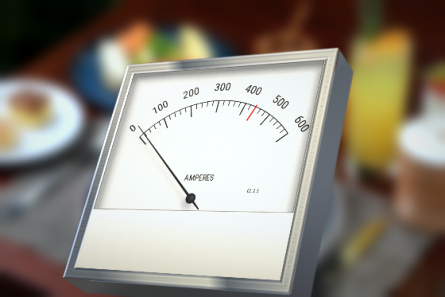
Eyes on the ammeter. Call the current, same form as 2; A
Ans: 20; A
